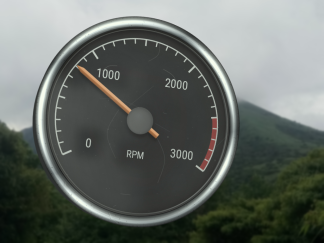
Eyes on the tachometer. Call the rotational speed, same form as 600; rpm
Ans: 800; rpm
